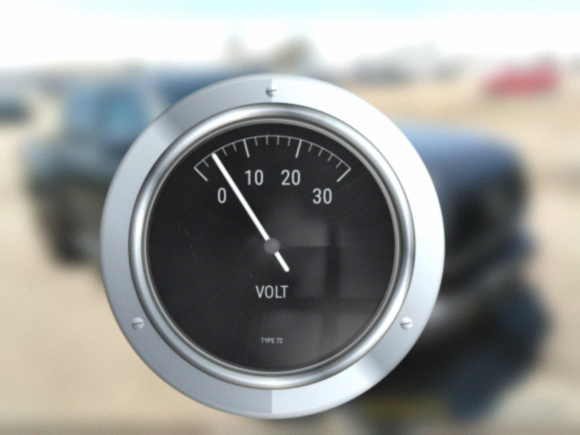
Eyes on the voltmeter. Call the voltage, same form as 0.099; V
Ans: 4; V
